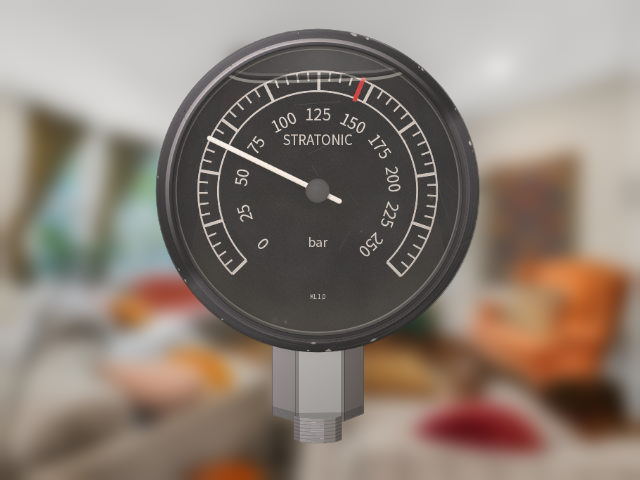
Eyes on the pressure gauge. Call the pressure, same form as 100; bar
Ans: 65; bar
